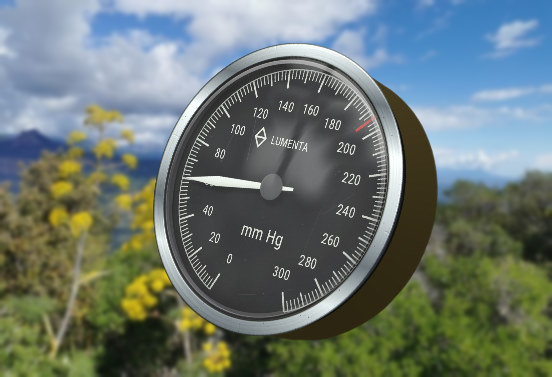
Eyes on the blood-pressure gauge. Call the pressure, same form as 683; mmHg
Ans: 60; mmHg
